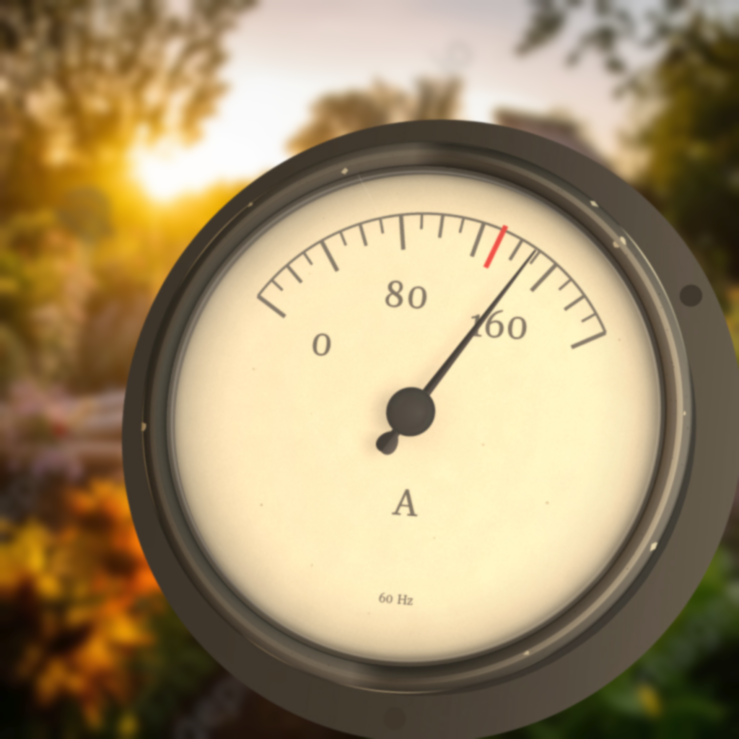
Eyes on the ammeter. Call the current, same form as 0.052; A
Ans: 150; A
